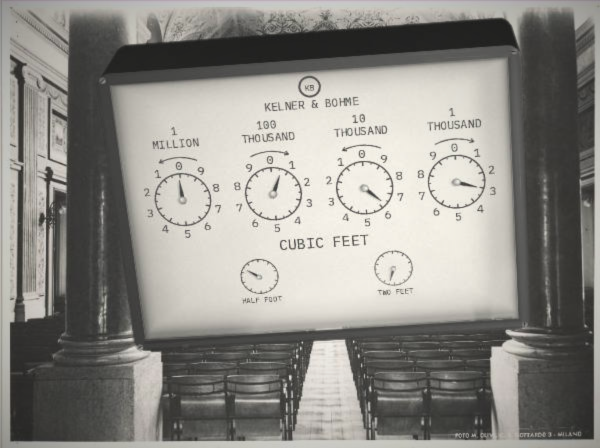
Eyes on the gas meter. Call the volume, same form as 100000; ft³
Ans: 6300; ft³
